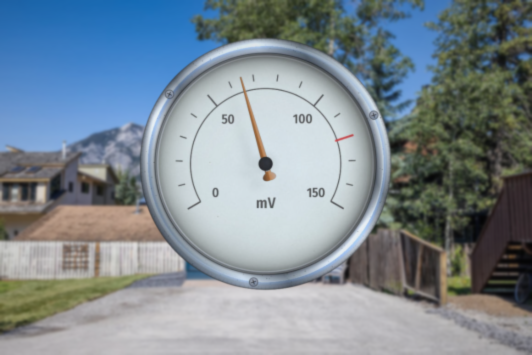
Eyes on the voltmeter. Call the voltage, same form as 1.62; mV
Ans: 65; mV
